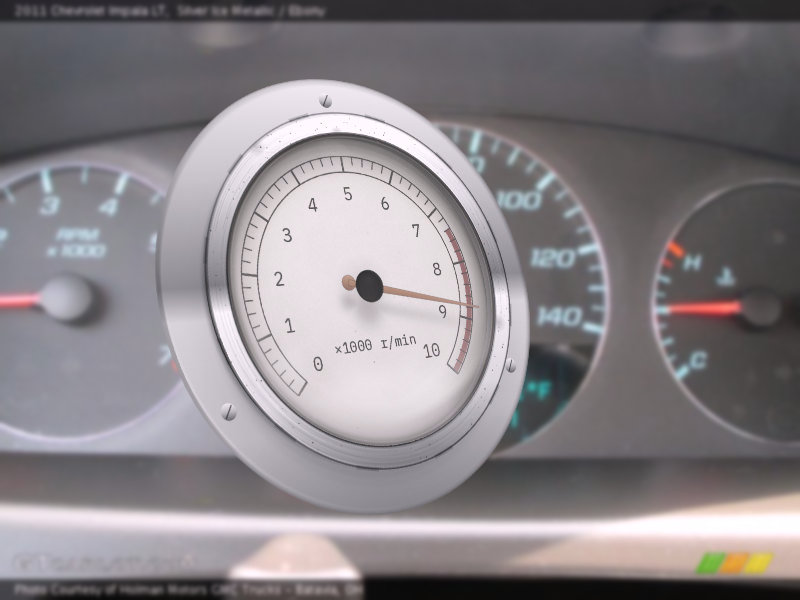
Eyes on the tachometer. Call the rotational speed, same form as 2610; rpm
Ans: 8800; rpm
